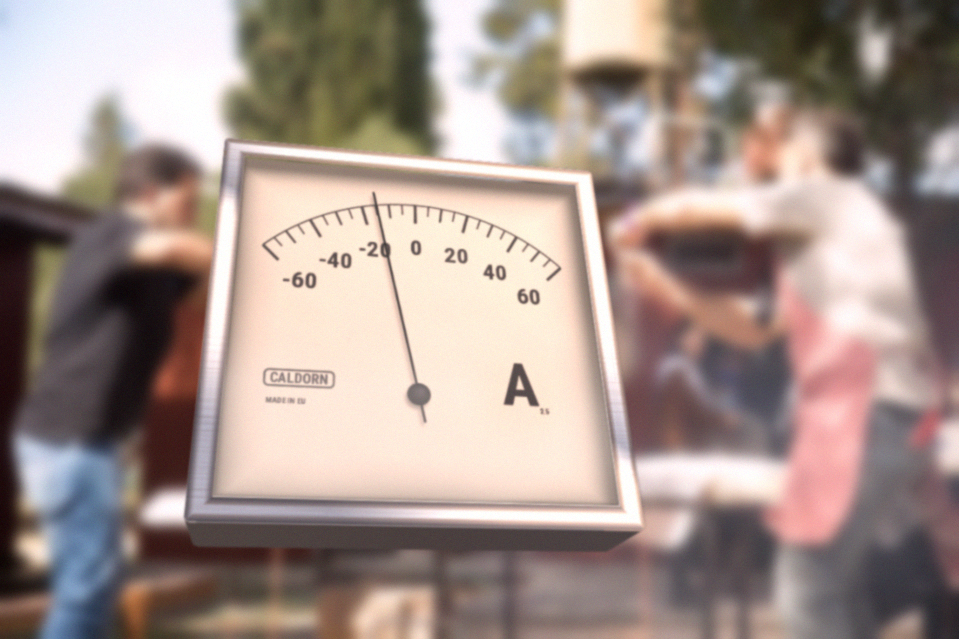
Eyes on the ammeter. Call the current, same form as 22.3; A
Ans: -15; A
